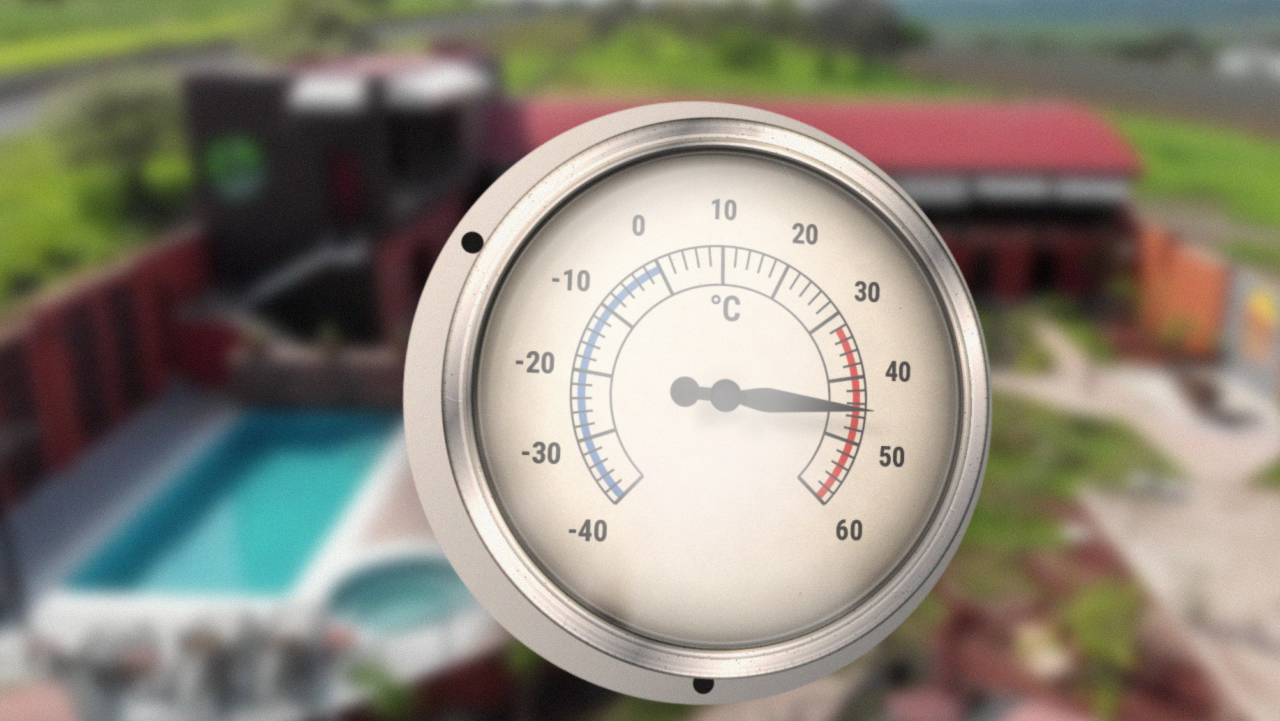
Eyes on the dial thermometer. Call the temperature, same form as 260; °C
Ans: 45; °C
